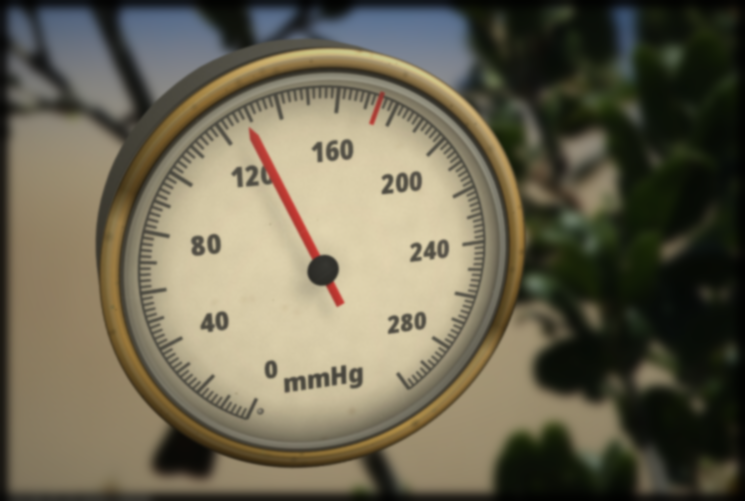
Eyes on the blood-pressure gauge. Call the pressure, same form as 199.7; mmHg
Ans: 128; mmHg
